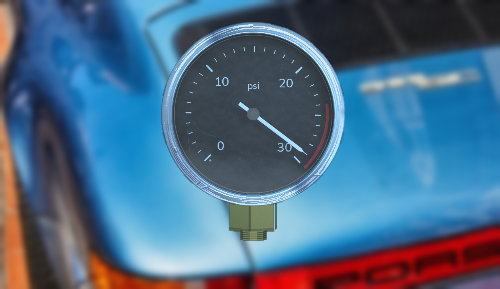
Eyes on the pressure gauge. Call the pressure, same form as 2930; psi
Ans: 29; psi
